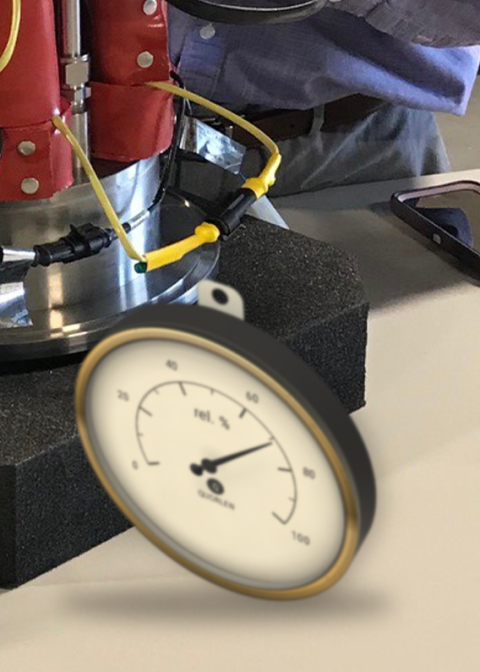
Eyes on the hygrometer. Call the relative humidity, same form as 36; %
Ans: 70; %
